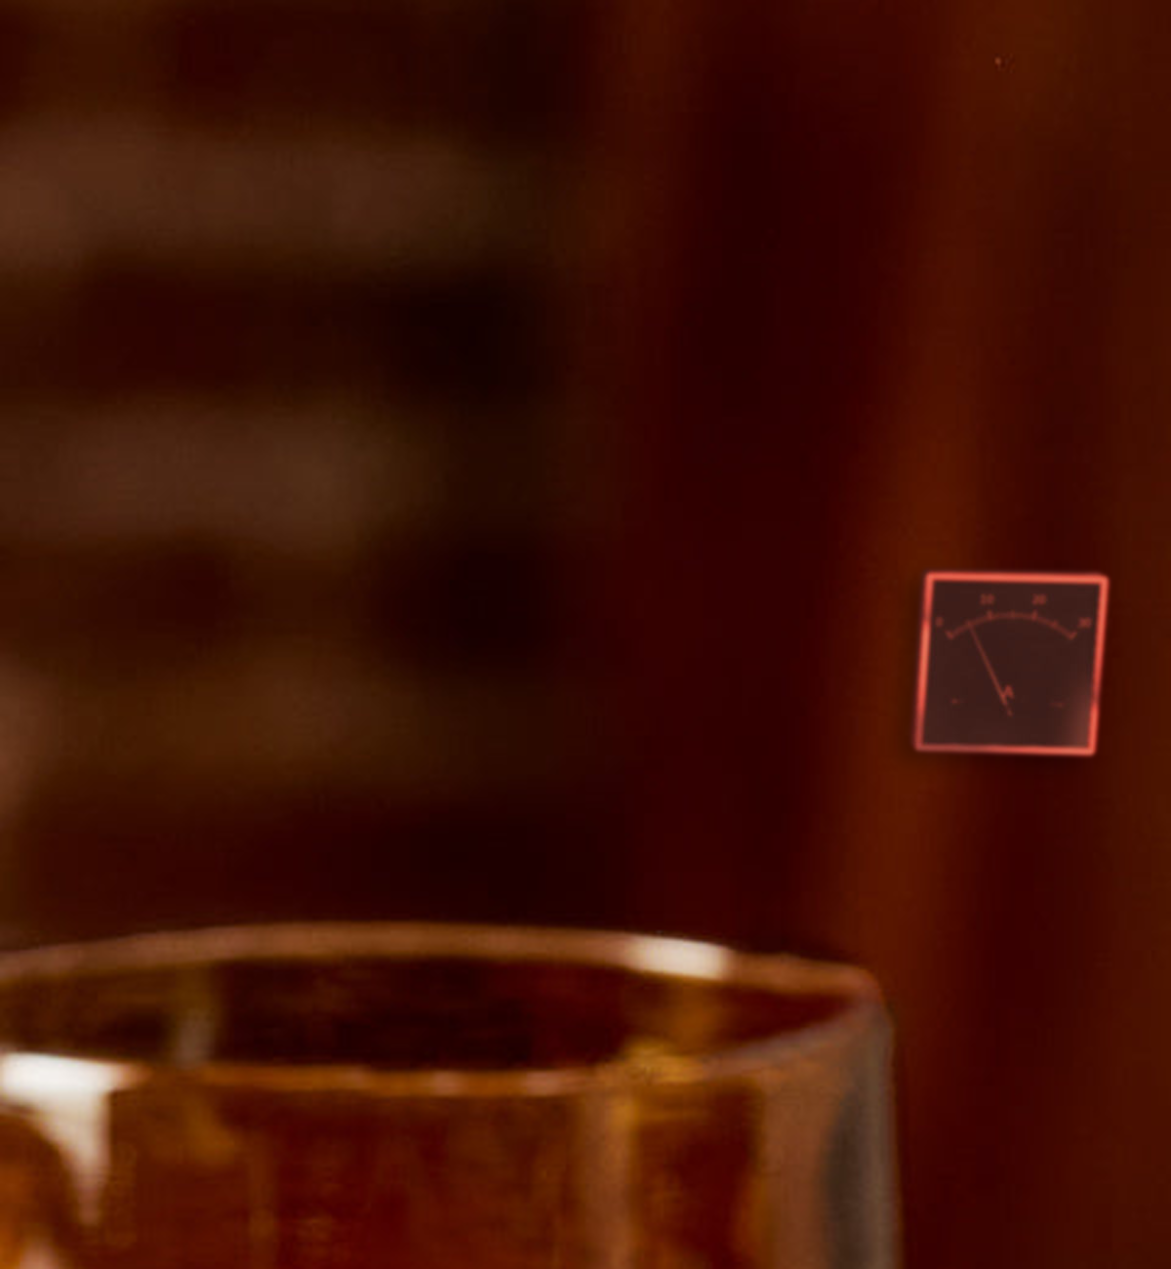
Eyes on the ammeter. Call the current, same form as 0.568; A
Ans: 5; A
